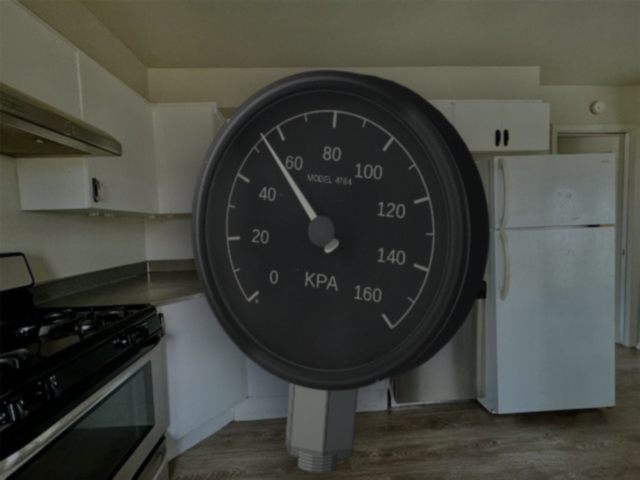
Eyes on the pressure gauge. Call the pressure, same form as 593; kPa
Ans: 55; kPa
